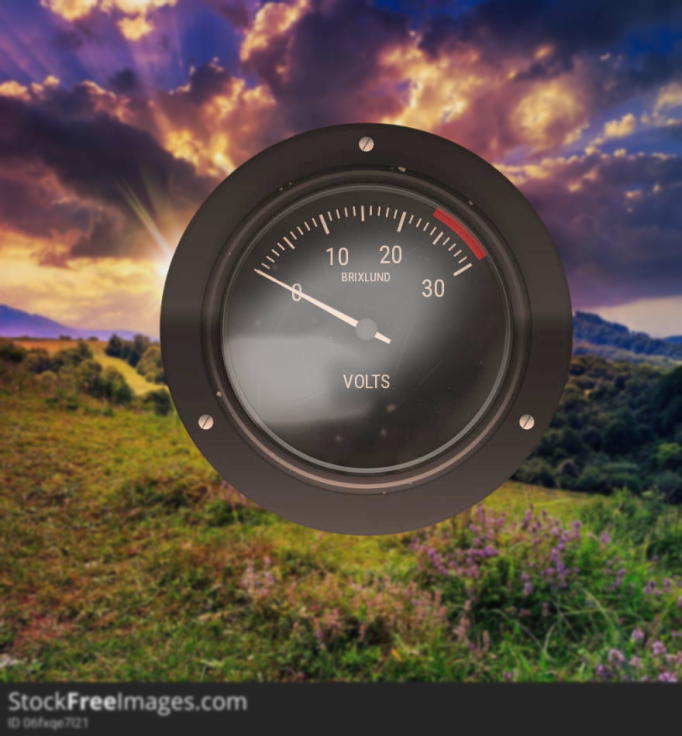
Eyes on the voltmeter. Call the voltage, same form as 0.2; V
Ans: 0; V
